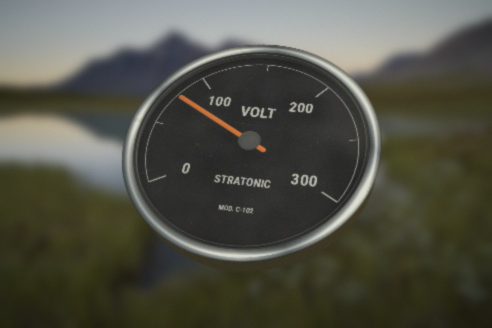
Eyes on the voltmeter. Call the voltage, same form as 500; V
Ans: 75; V
